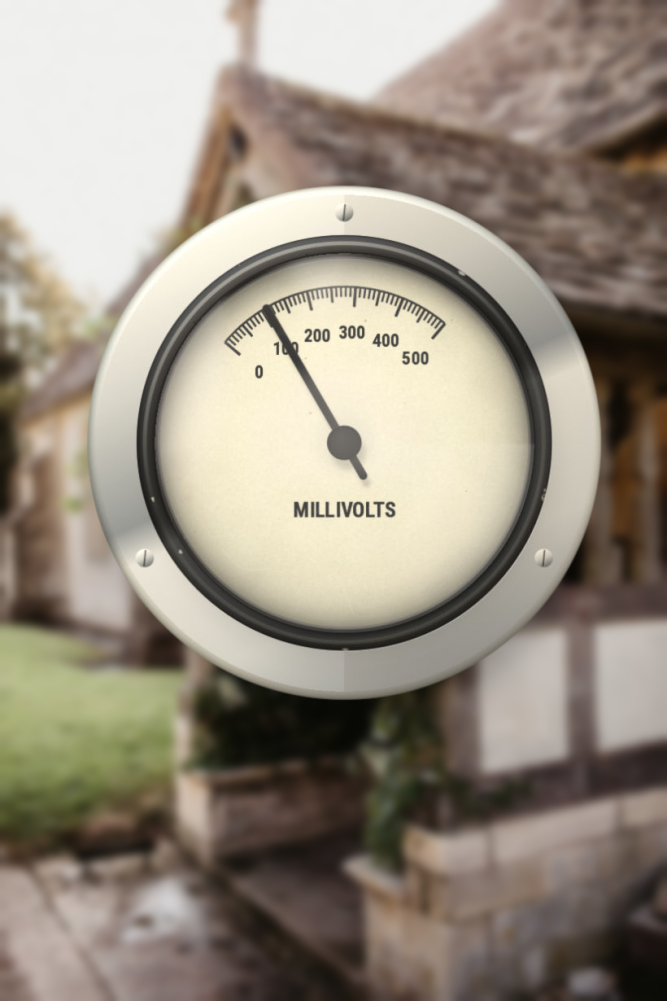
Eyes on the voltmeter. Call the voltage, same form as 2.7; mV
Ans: 110; mV
